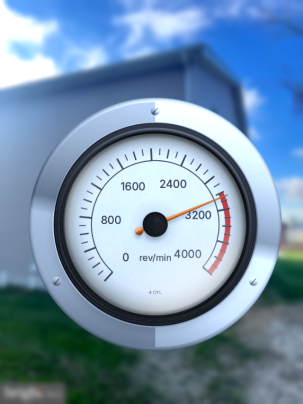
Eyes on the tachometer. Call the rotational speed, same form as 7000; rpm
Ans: 3050; rpm
